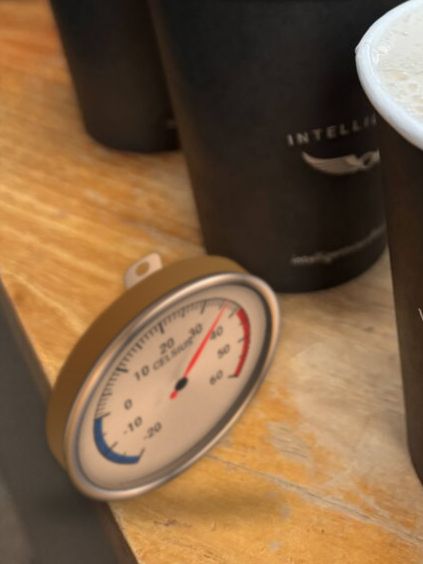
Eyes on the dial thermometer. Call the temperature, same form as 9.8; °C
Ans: 35; °C
